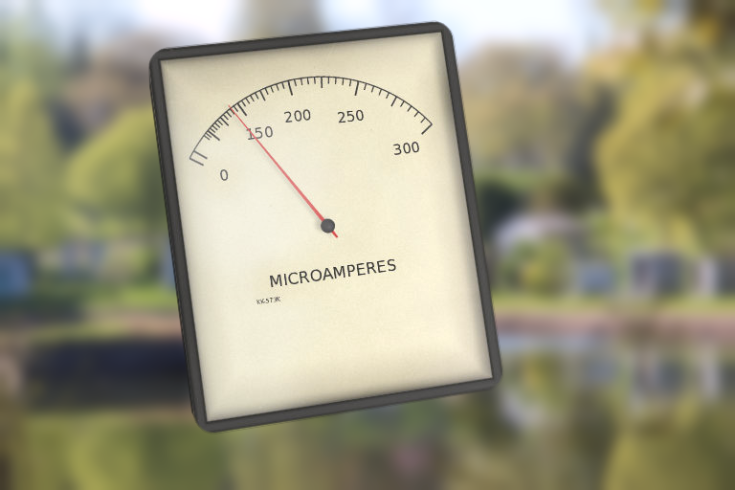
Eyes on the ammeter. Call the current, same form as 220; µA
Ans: 140; µA
